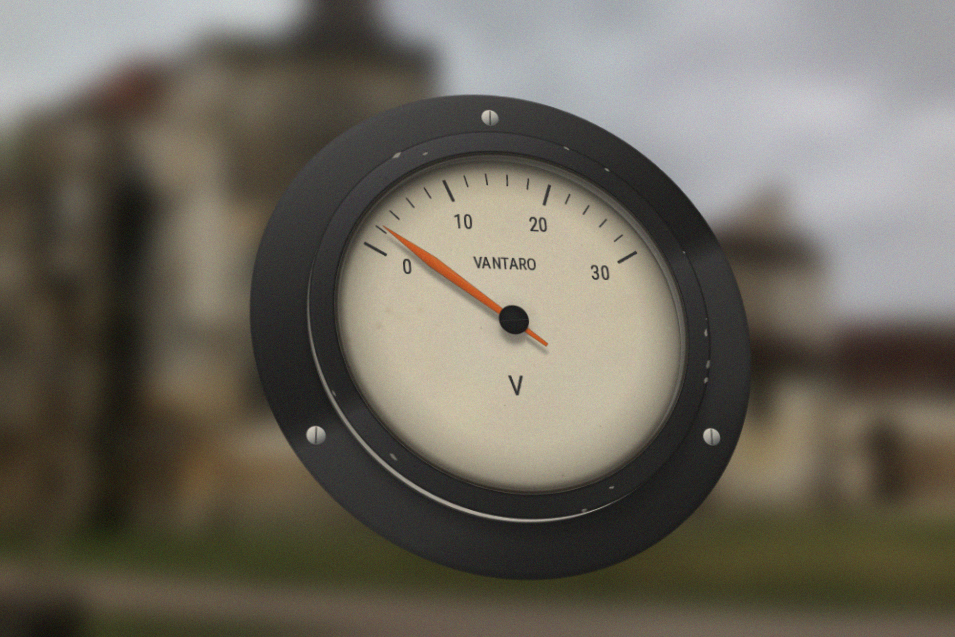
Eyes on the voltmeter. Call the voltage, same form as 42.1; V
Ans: 2; V
